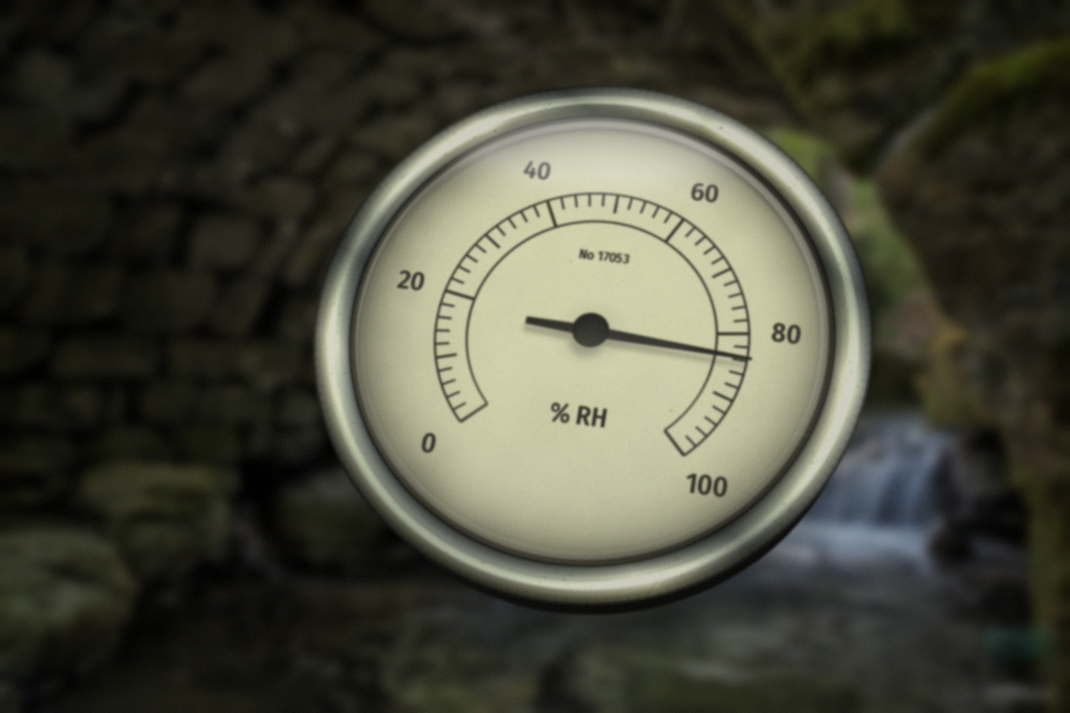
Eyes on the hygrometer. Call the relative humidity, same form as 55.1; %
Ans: 84; %
